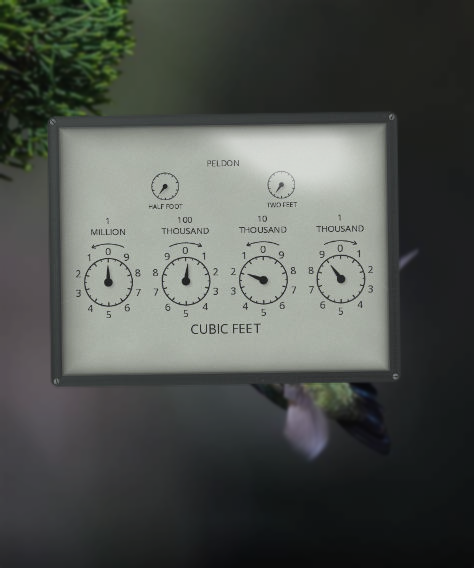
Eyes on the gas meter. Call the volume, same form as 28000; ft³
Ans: 1900; ft³
